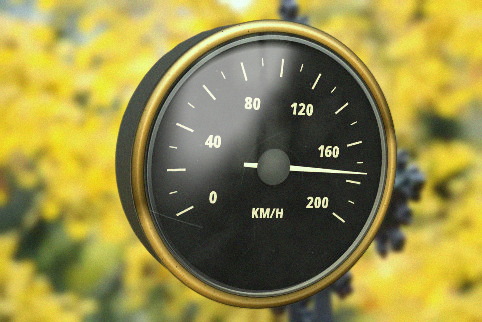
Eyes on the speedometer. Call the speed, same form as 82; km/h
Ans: 175; km/h
